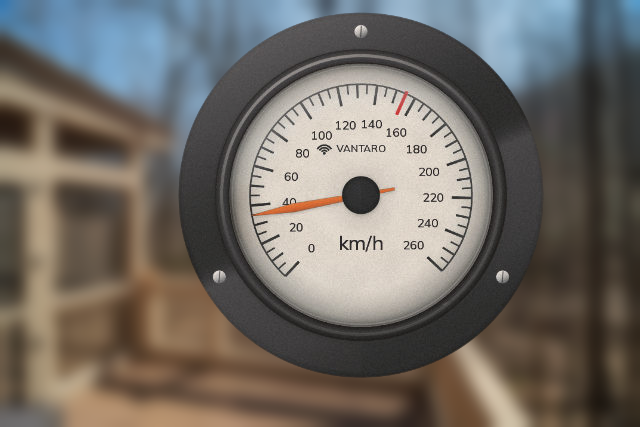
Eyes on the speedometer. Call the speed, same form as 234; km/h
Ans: 35; km/h
